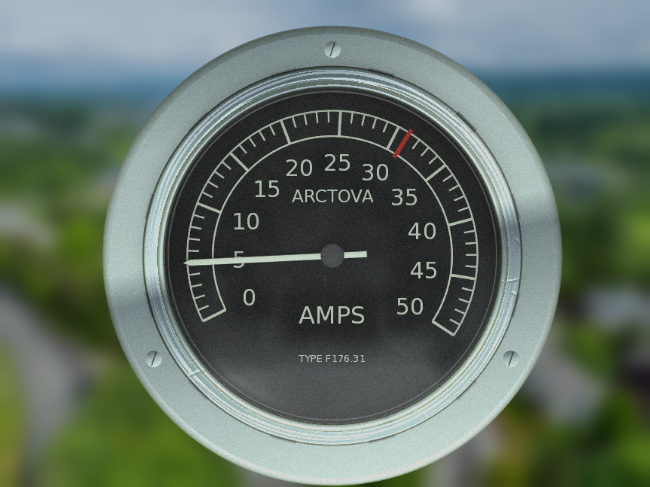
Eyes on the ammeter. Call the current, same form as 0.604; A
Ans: 5; A
